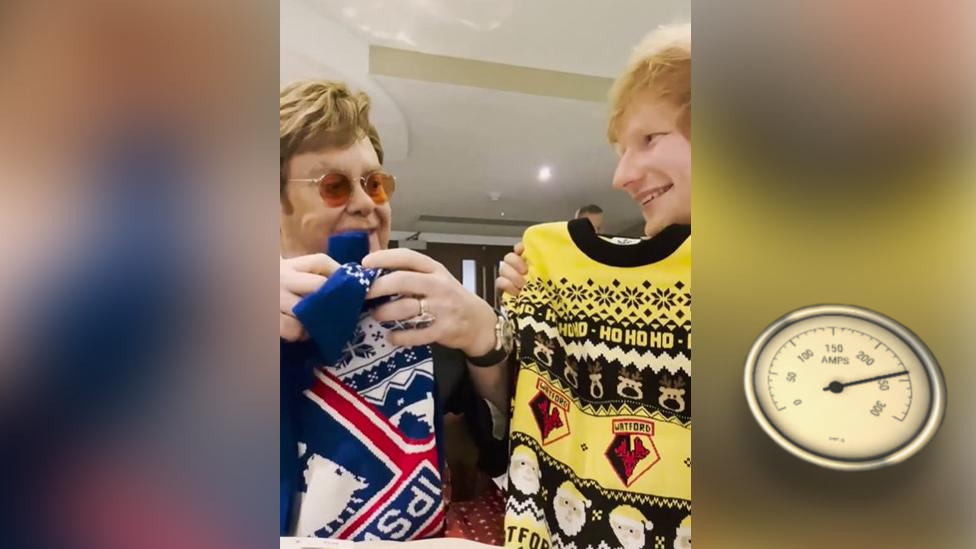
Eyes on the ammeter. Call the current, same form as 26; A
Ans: 240; A
